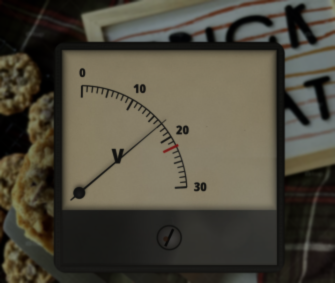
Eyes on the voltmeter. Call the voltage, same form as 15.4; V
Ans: 17; V
